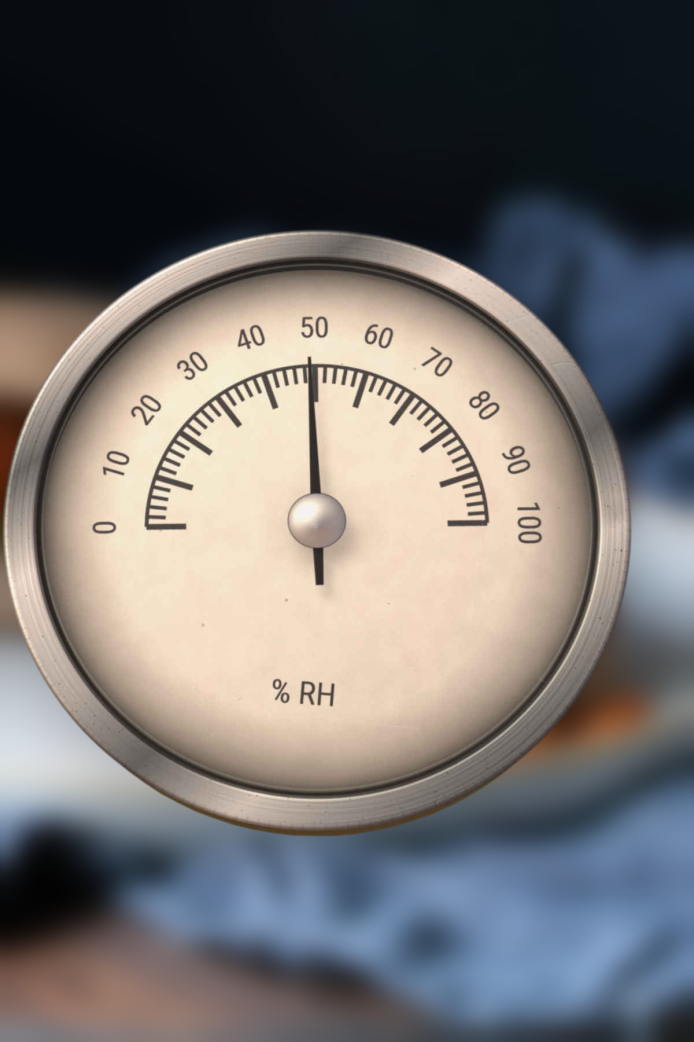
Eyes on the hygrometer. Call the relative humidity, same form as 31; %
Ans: 49; %
